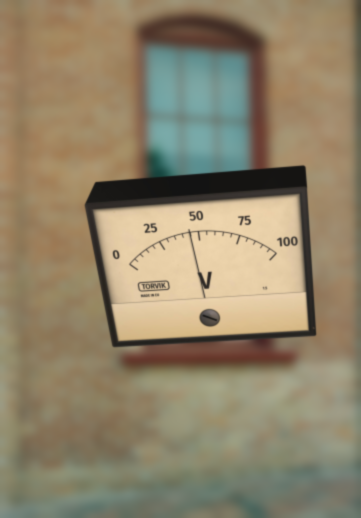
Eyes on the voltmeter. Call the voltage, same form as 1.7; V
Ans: 45; V
